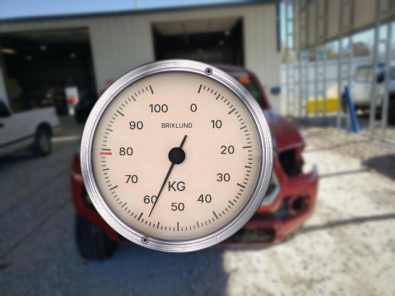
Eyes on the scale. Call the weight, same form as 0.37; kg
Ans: 58; kg
